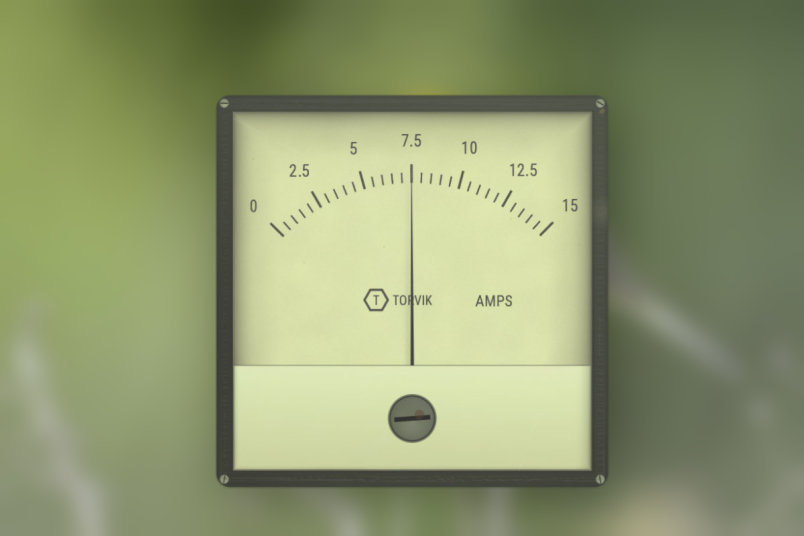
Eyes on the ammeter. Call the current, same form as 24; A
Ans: 7.5; A
